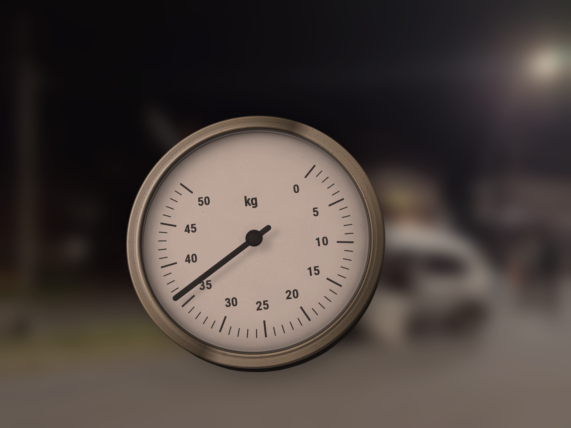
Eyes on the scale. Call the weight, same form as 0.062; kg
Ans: 36; kg
